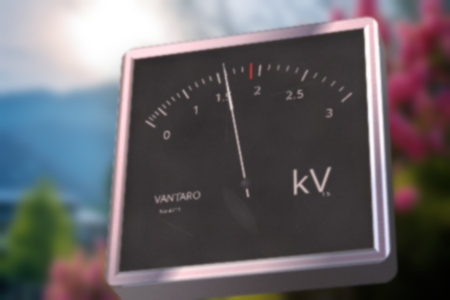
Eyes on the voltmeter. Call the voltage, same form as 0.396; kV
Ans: 1.6; kV
